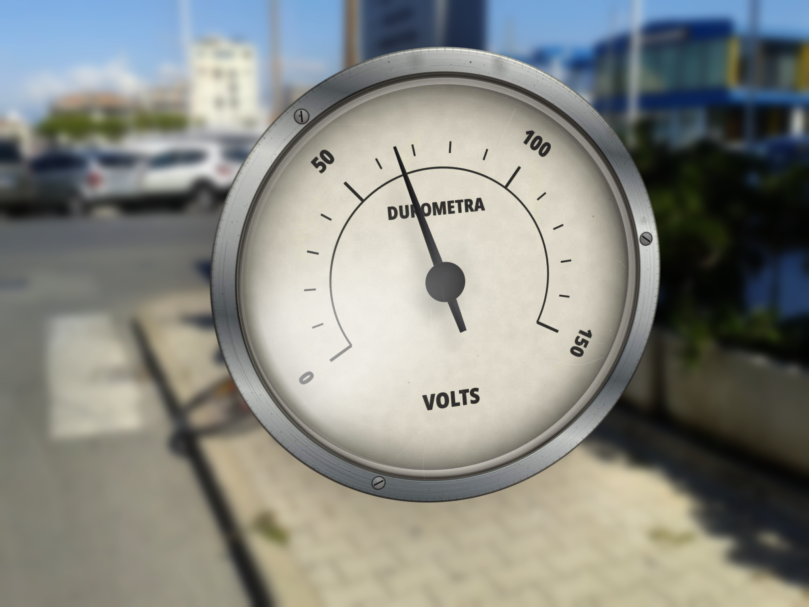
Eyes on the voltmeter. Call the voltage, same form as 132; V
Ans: 65; V
